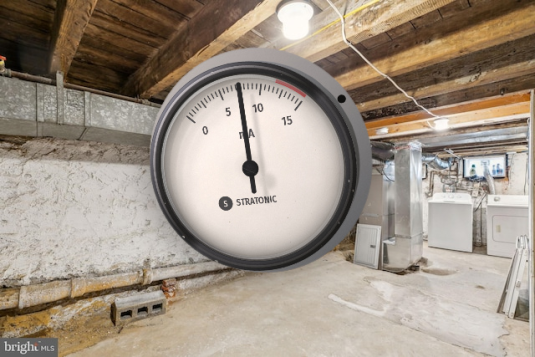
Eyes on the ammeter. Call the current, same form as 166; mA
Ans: 7.5; mA
